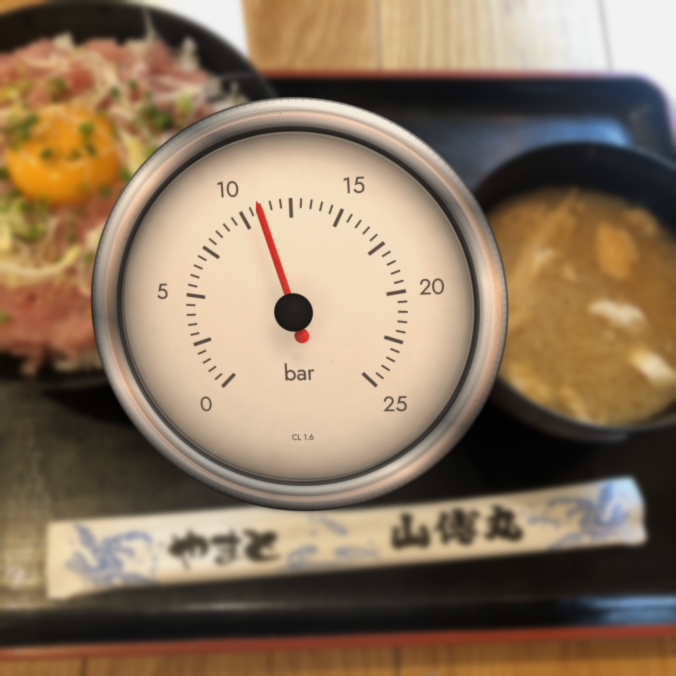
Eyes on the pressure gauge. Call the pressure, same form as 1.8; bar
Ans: 11; bar
